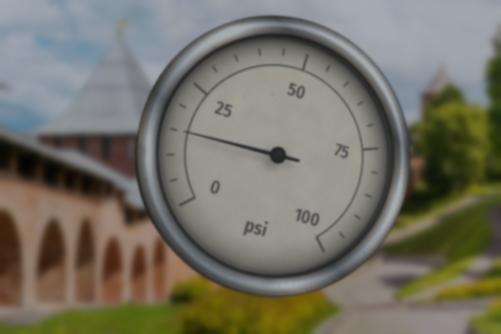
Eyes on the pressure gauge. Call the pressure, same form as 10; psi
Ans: 15; psi
